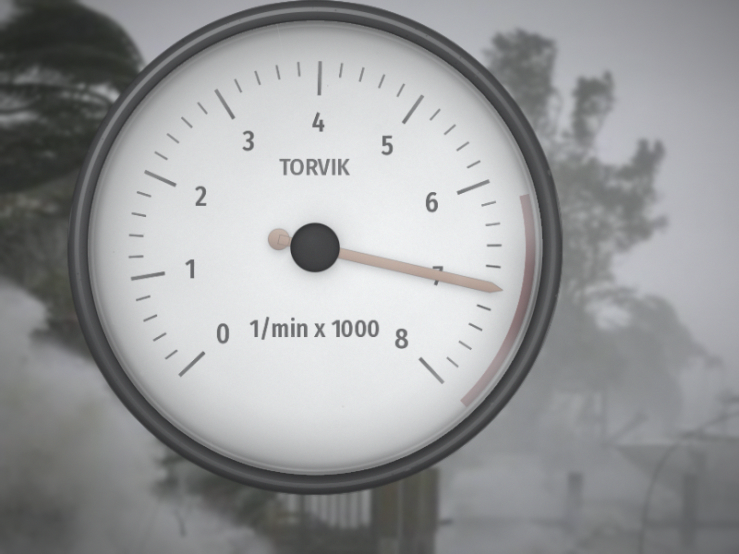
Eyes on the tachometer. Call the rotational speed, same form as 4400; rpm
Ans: 7000; rpm
